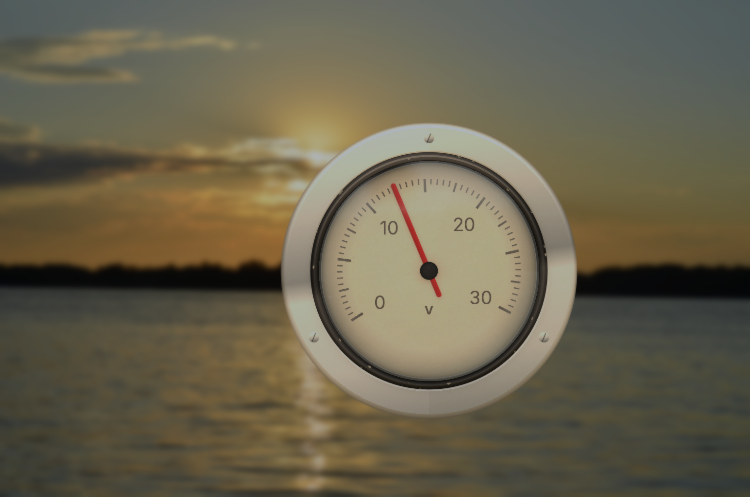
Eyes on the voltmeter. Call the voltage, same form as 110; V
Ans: 12.5; V
